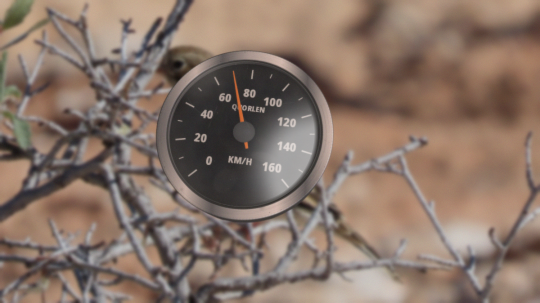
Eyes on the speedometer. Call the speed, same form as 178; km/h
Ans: 70; km/h
